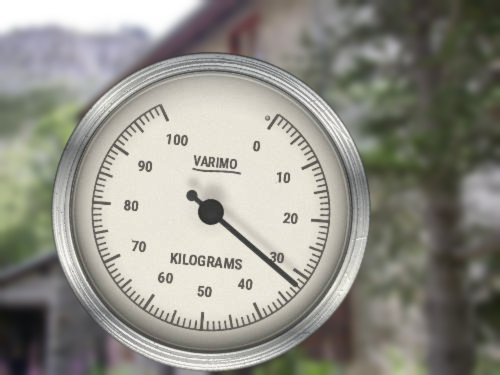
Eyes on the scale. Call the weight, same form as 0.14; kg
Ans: 32; kg
